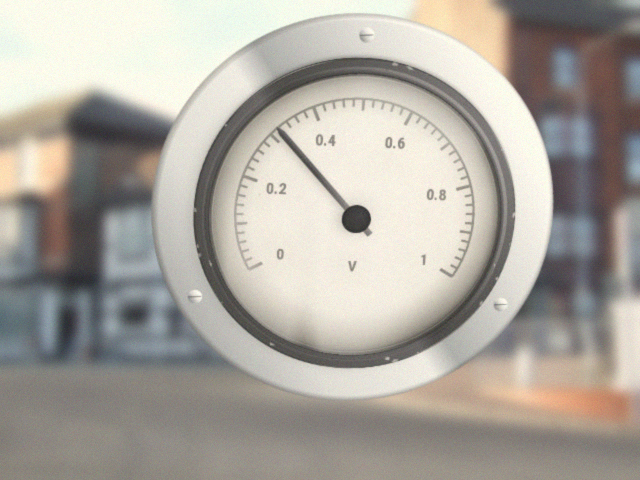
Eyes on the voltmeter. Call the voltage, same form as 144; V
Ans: 0.32; V
